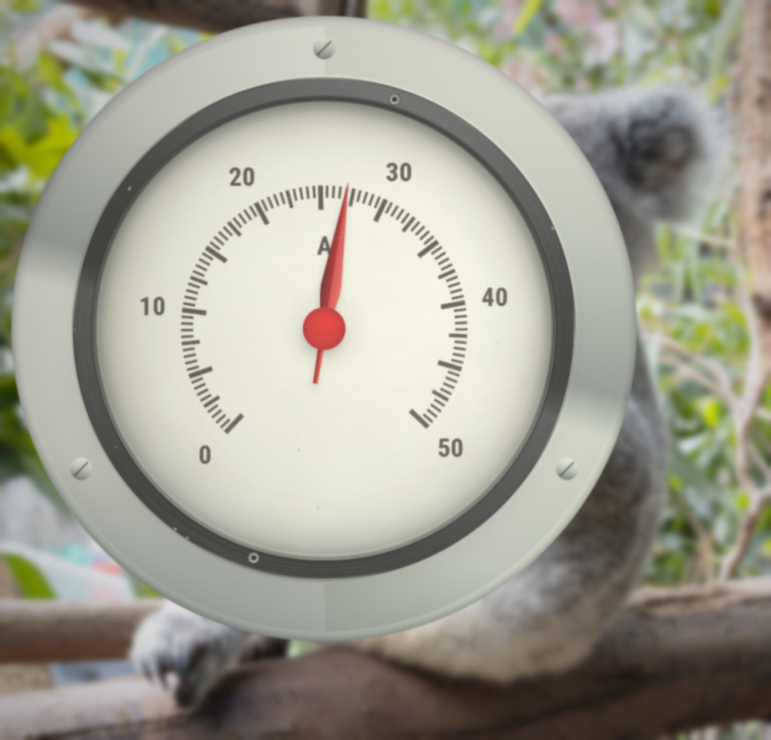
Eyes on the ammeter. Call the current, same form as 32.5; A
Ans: 27; A
